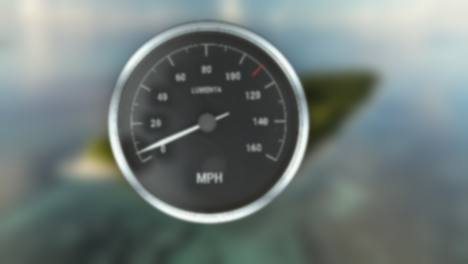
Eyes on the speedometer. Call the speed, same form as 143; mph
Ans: 5; mph
